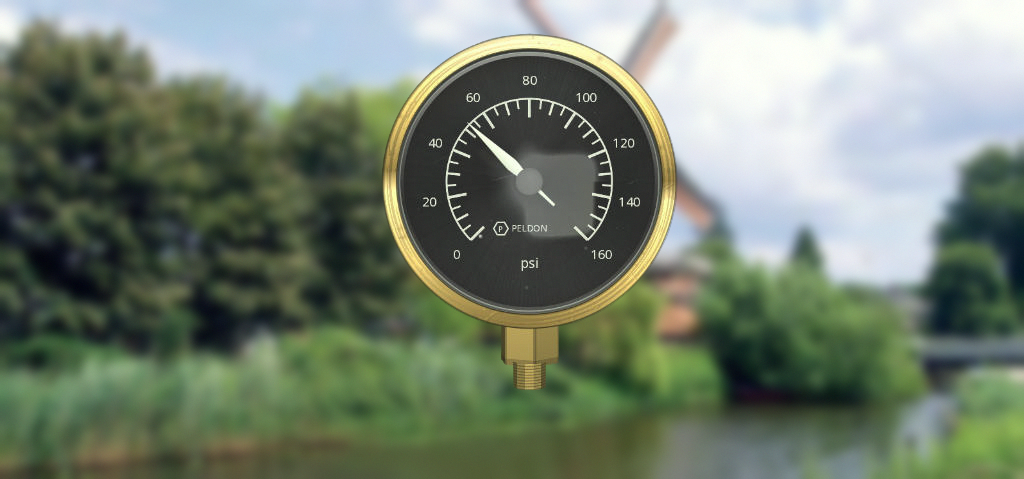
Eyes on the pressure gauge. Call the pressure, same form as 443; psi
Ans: 52.5; psi
